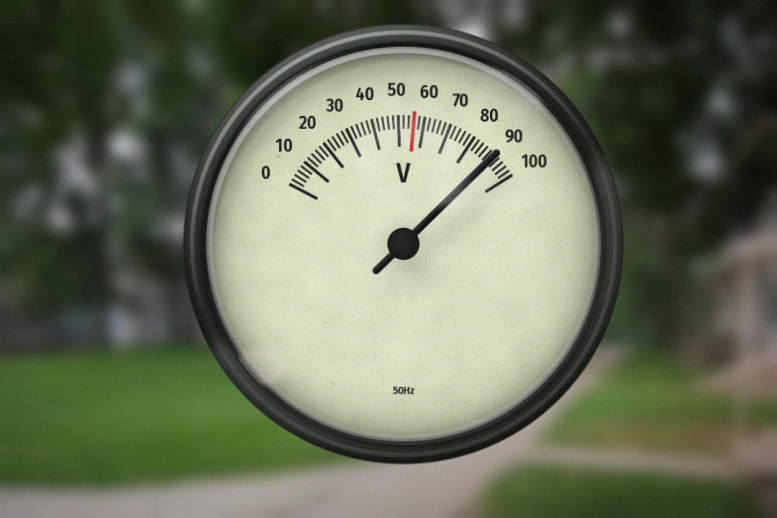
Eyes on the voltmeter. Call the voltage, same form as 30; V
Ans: 90; V
